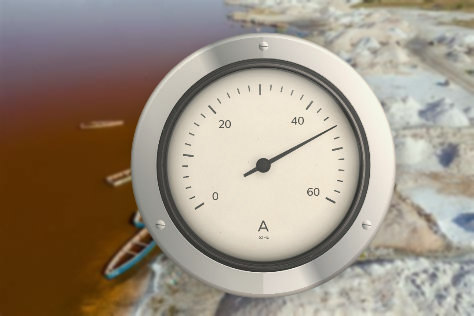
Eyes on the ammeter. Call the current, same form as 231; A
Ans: 46; A
